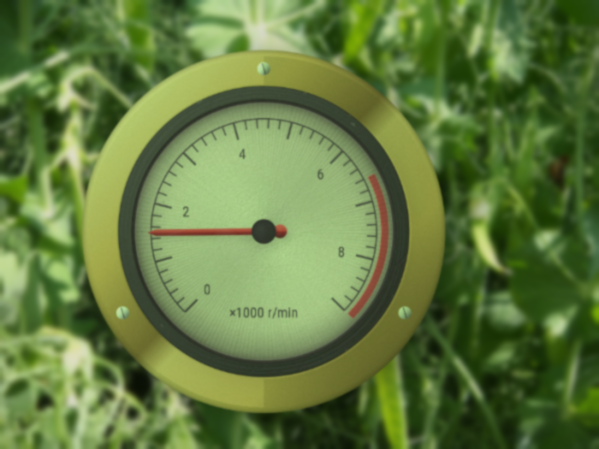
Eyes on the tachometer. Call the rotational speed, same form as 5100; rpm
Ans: 1500; rpm
